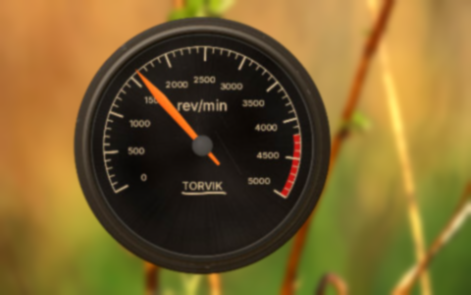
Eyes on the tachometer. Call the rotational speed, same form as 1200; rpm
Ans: 1600; rpm
